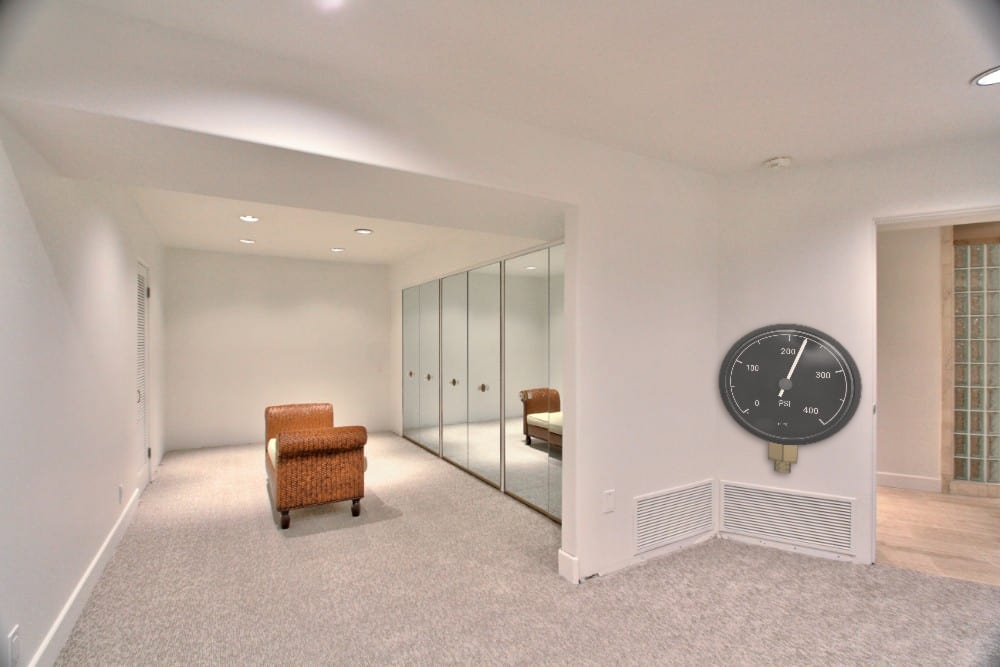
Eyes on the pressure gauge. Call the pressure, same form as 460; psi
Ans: 225; psi
